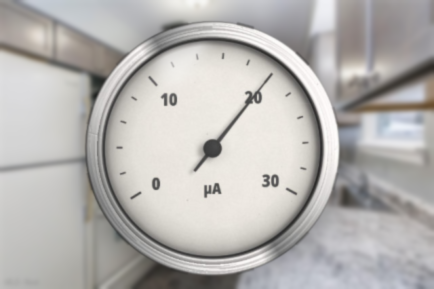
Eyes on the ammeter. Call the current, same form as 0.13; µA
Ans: 20; µA
